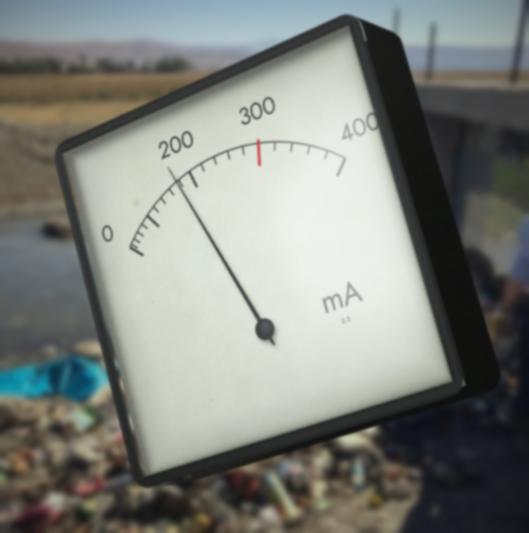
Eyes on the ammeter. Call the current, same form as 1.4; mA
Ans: 180; mA
